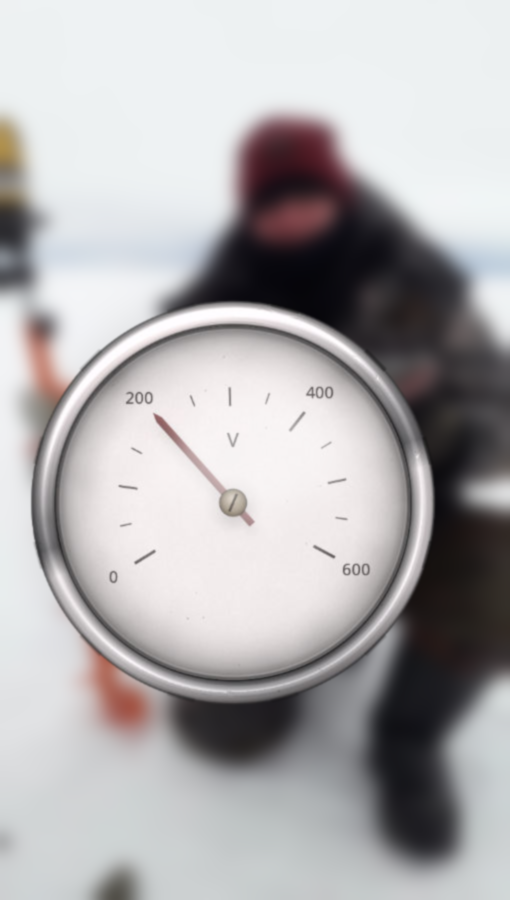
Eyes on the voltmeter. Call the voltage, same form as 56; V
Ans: 200; V
